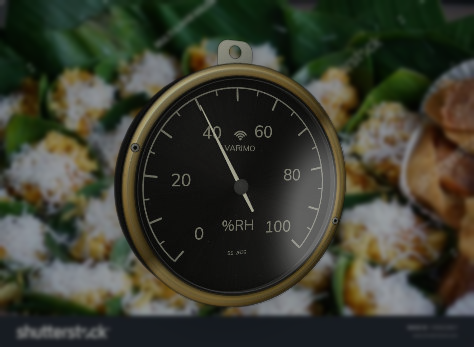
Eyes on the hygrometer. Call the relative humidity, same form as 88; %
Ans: 40; %
